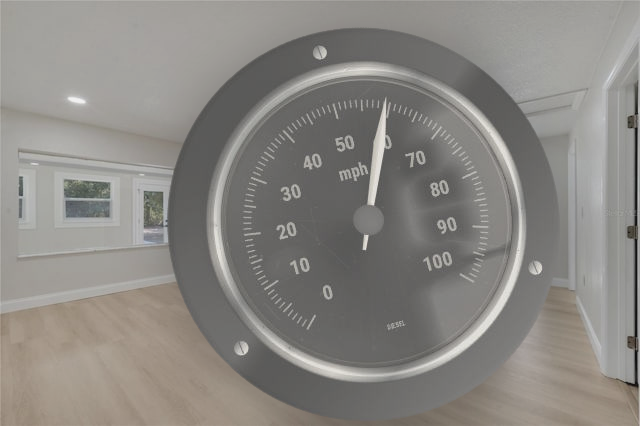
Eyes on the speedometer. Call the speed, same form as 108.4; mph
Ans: 59; mph
